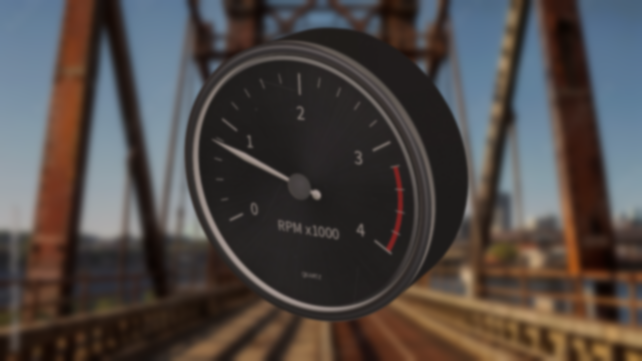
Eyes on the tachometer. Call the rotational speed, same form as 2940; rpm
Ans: 800; rpm
